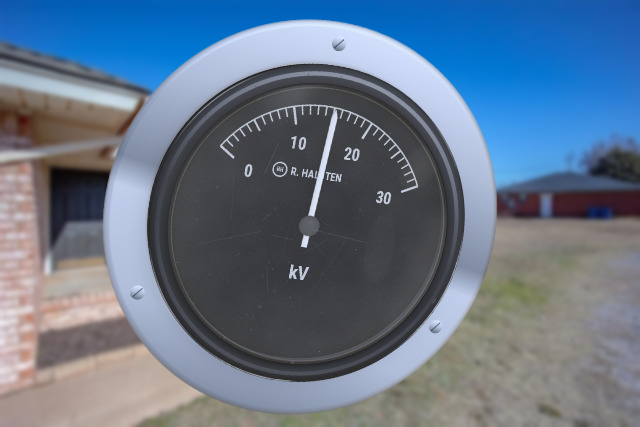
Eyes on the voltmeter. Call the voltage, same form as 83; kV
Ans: 15; kV
